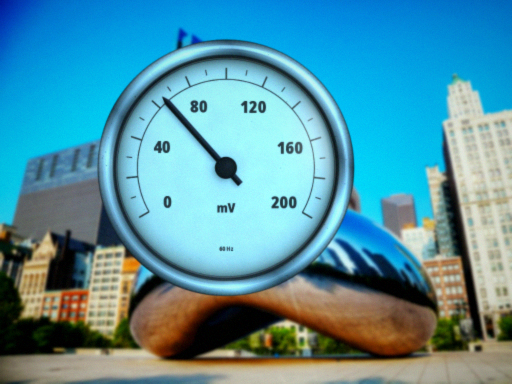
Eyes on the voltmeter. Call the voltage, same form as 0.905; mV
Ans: 65; mV
